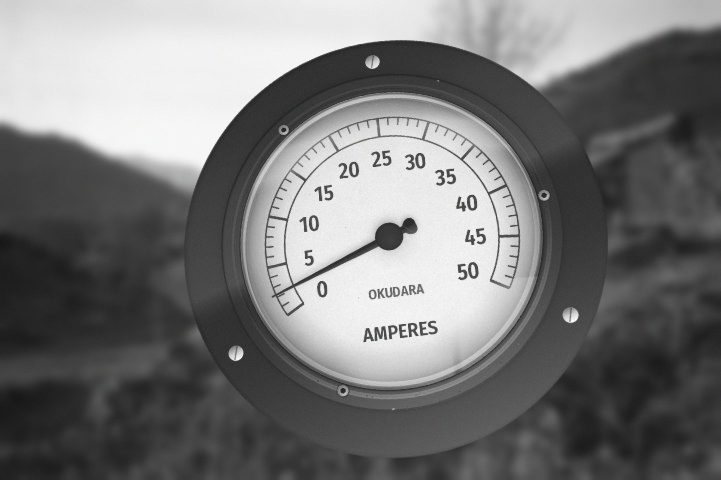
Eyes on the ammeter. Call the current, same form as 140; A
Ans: 2; A
